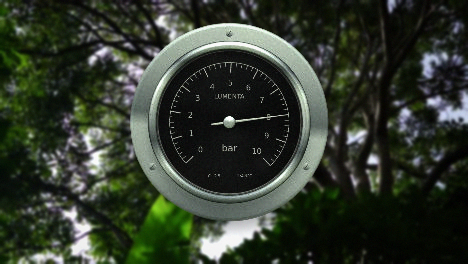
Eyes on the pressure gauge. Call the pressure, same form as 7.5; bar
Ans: 8; bar
